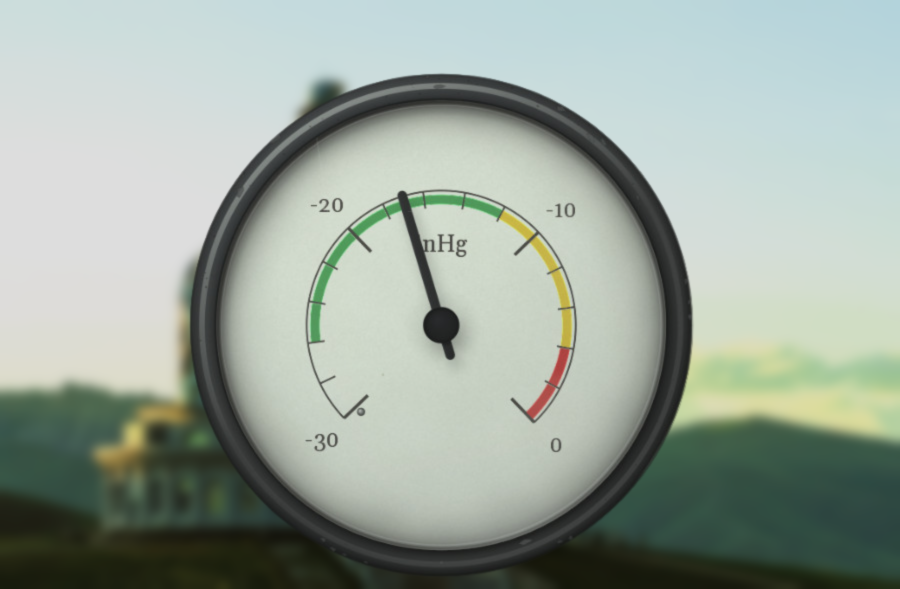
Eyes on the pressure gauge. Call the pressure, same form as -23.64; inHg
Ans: -17; inHg
